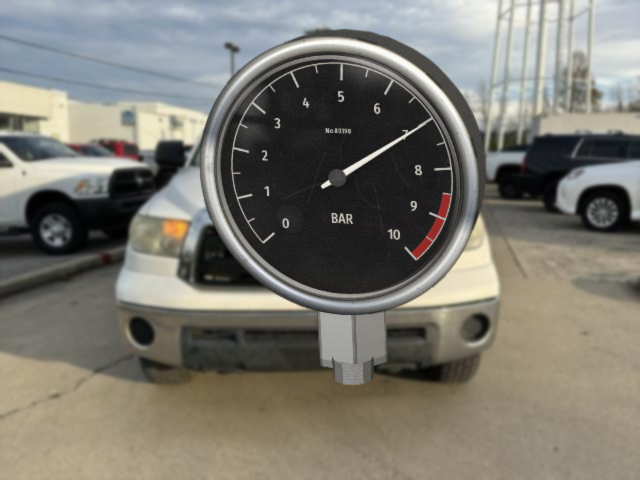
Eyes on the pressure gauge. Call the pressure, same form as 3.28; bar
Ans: 7; bar
